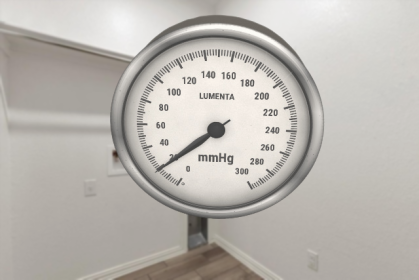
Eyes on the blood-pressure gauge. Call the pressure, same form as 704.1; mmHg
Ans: 20; mmHg
